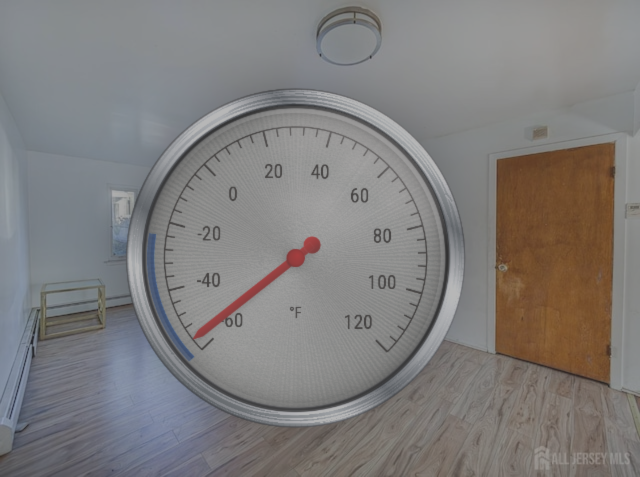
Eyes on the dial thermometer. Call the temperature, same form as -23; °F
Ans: -56; °F
